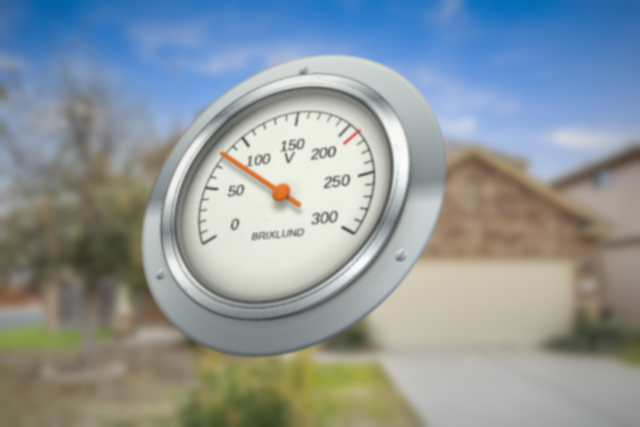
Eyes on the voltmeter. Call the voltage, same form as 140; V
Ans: 80; V
